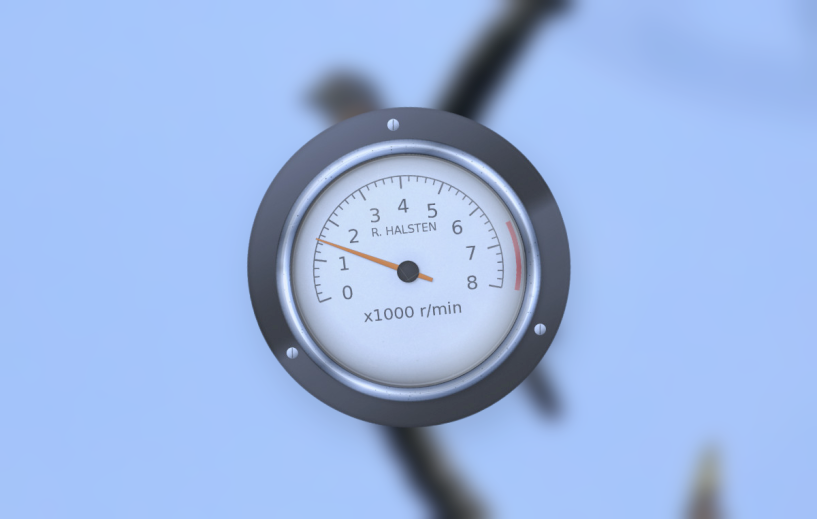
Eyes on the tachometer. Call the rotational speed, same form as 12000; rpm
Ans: 1500; rpm
